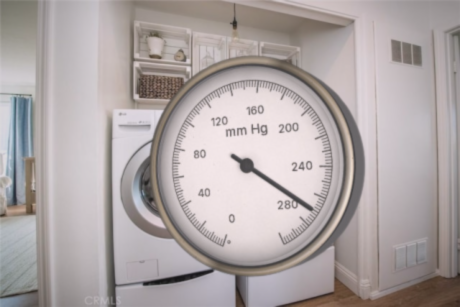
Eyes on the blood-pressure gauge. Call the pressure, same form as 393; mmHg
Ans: 270; mmHg
